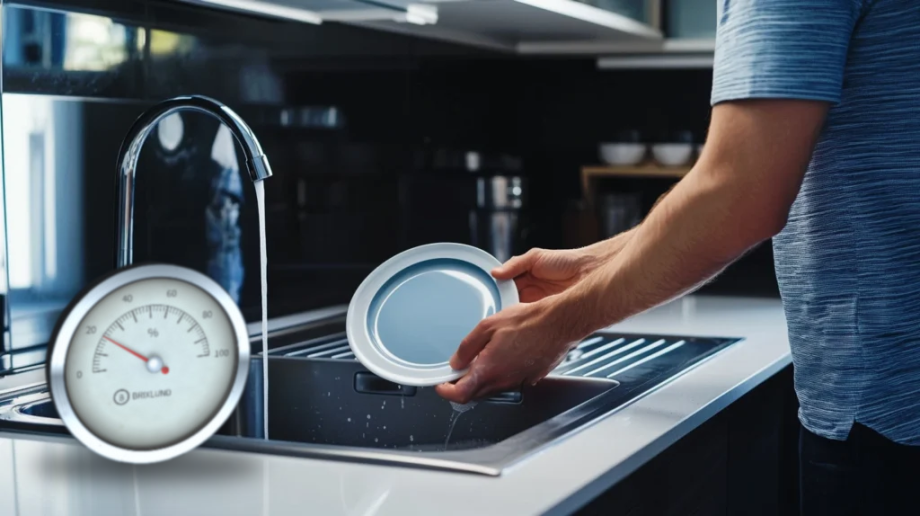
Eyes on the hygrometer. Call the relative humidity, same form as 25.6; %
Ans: 20; %
